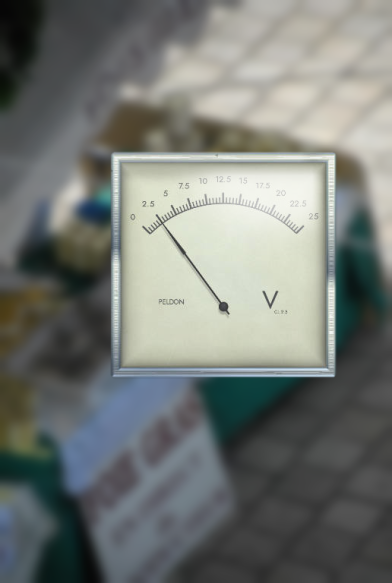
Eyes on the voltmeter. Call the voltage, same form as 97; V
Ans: 2.5; V
